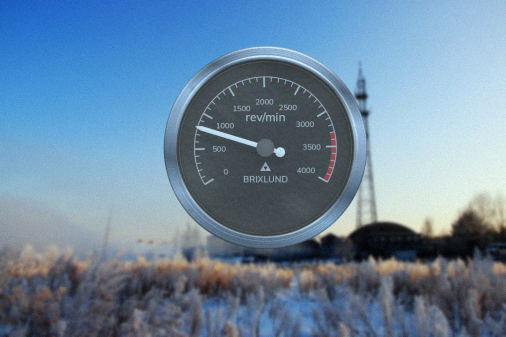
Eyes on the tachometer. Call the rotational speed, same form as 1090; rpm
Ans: 800; rpm
